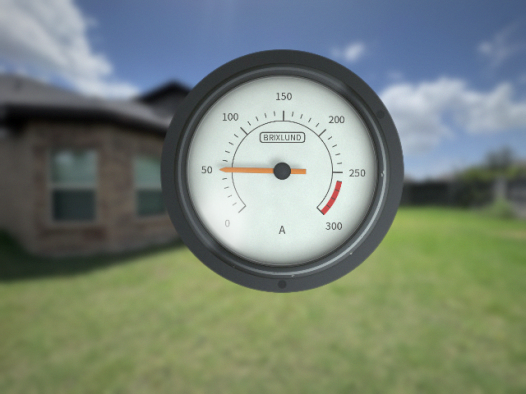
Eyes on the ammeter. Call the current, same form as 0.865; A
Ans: 50; A
